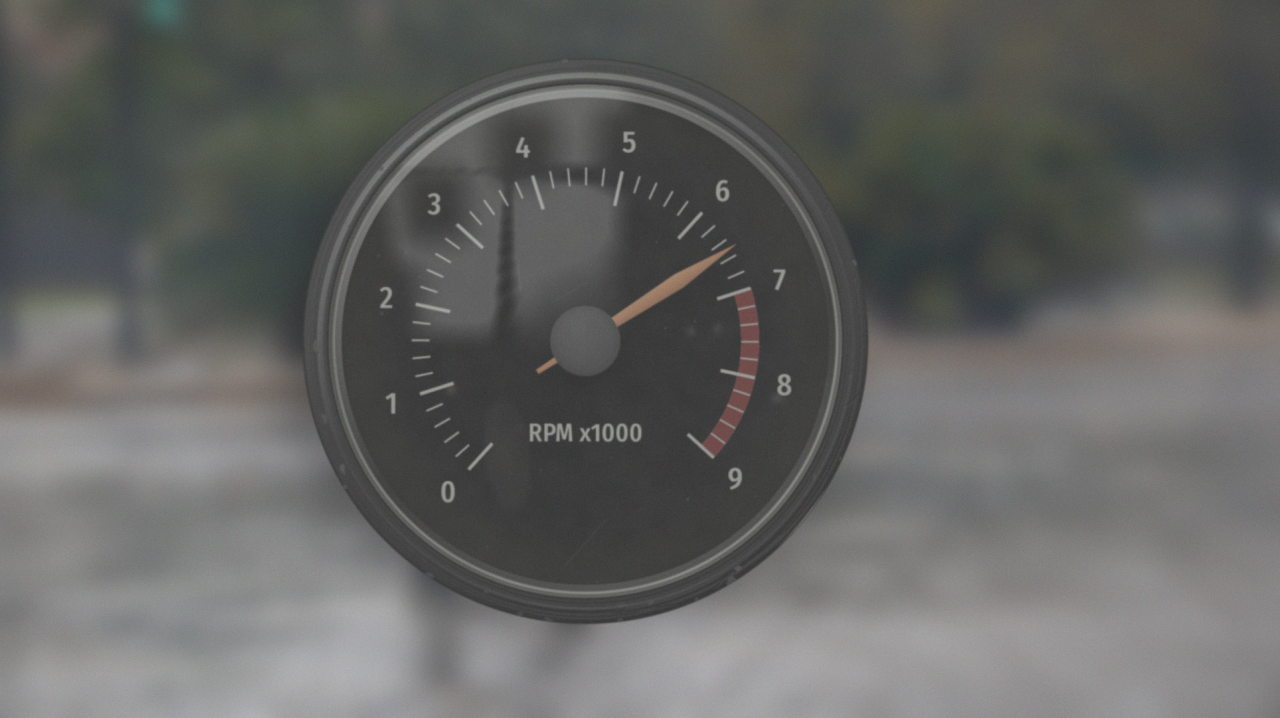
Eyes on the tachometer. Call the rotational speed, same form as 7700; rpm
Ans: 6500; rpm
